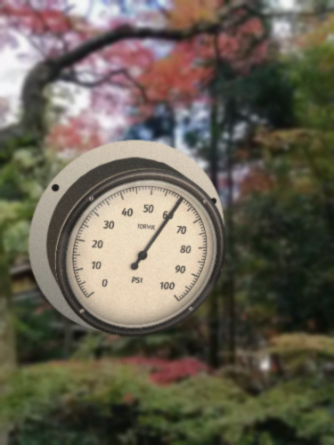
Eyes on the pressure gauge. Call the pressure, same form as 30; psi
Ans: 60; psi
